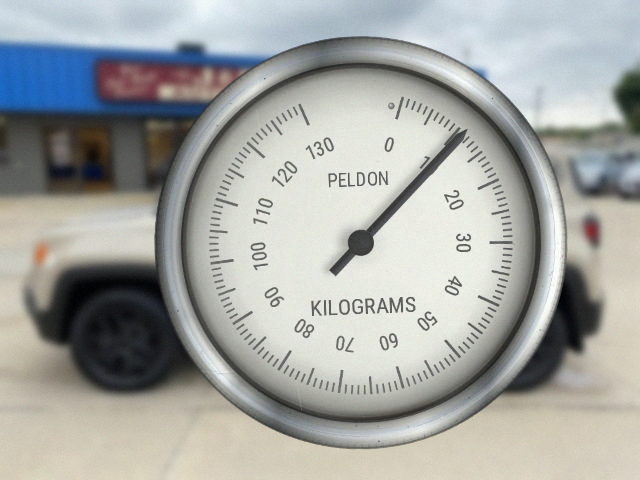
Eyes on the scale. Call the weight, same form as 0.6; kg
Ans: 11; kg
